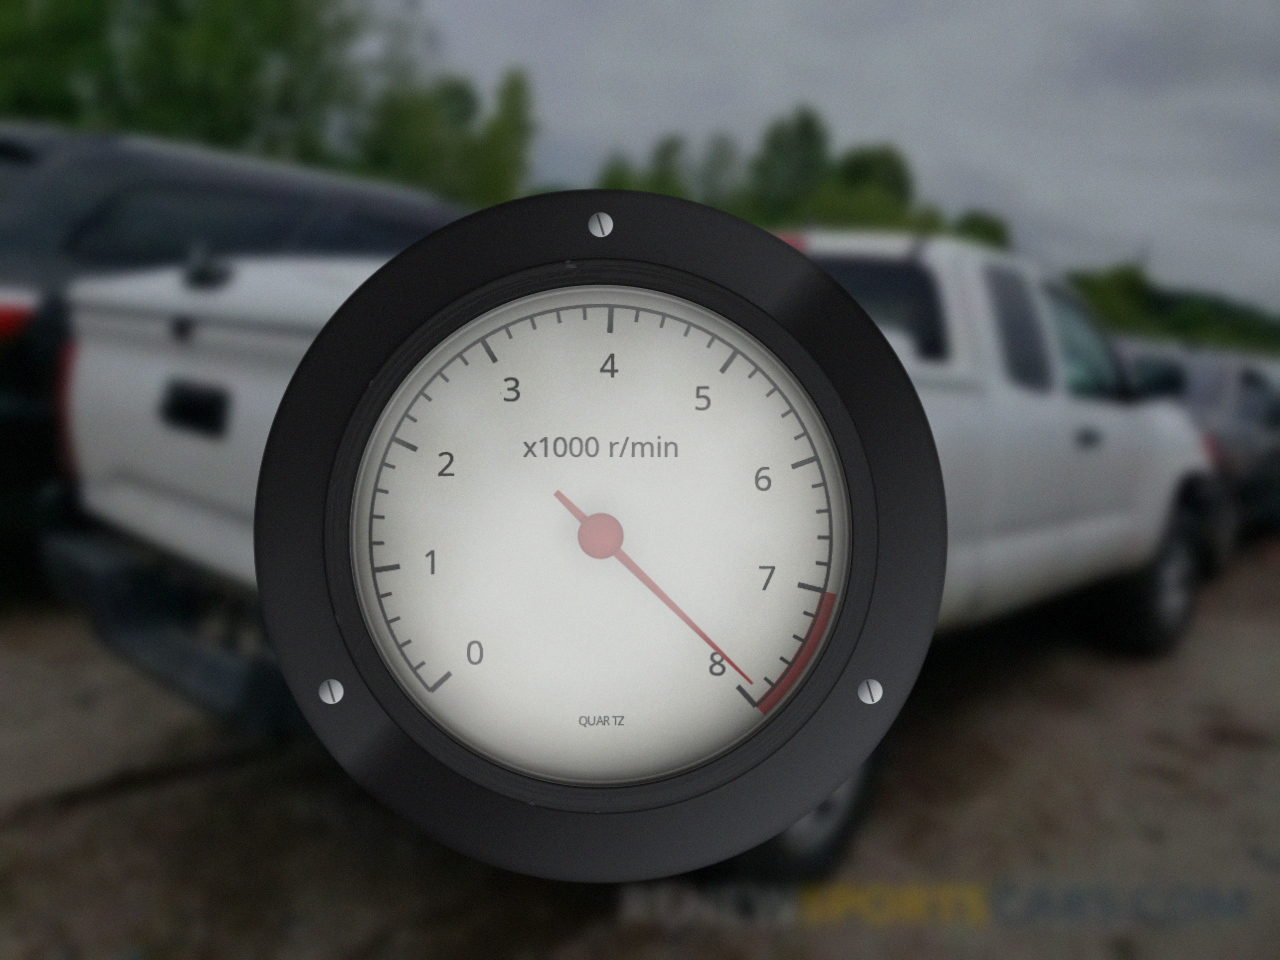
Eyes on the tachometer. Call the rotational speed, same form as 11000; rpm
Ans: 7900; rpm
